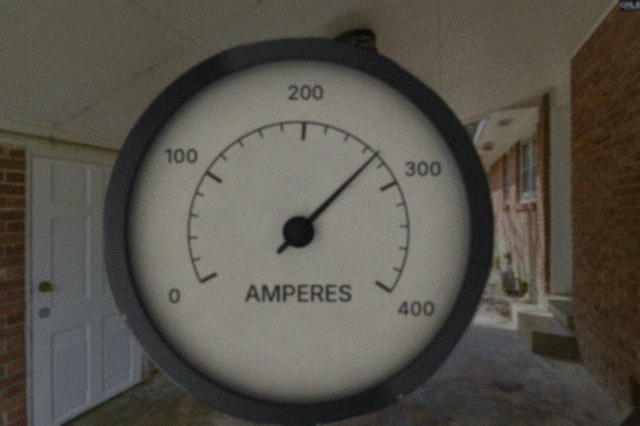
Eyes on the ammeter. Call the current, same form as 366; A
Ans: 270; A
